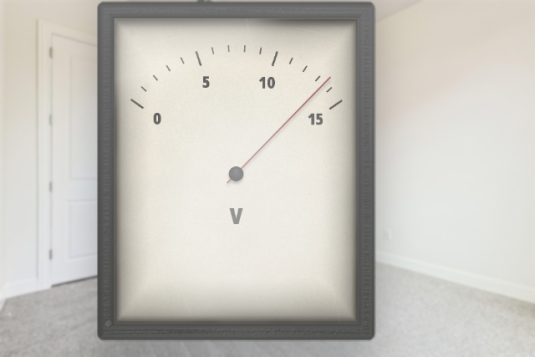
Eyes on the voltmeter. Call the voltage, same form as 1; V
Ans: 13.5; V
